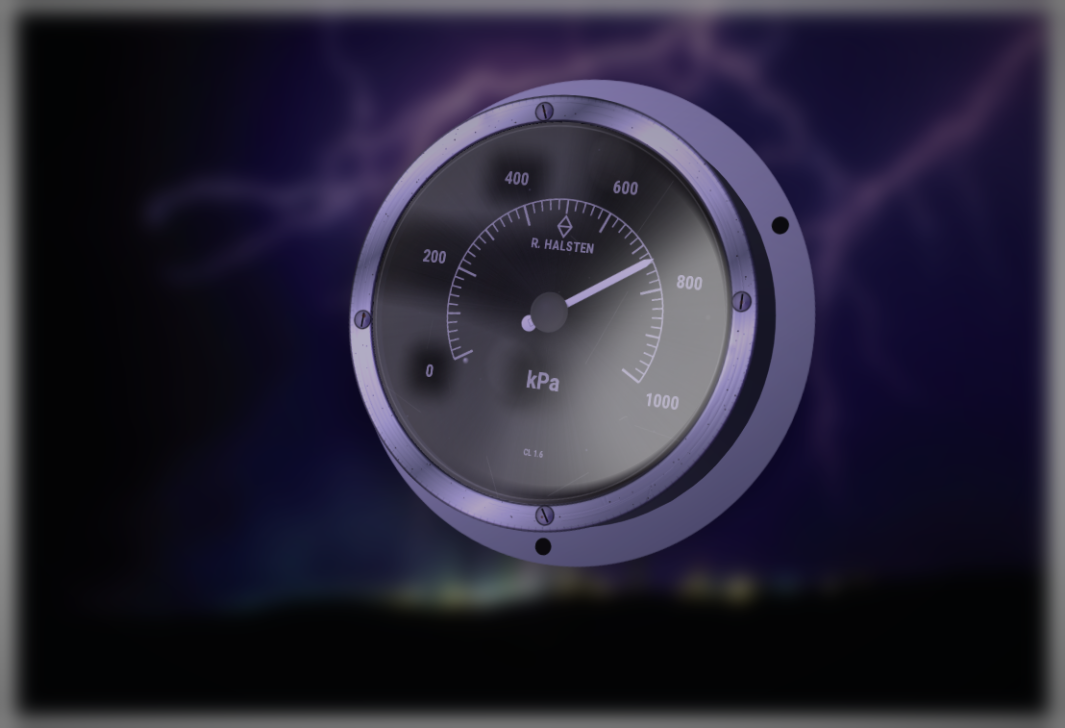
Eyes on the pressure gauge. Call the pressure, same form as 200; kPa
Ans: 740; kPa
